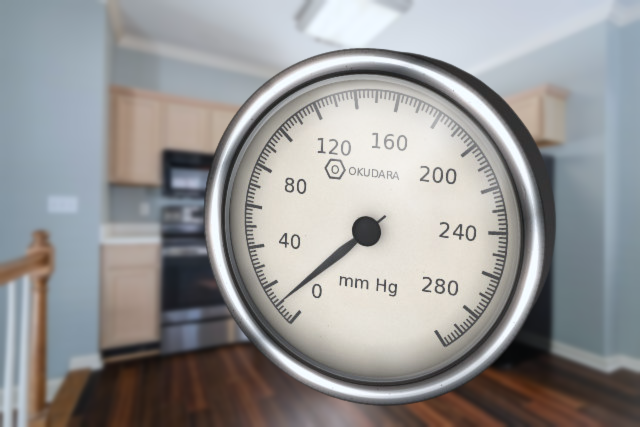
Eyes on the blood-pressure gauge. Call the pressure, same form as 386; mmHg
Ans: 10; mmHg
